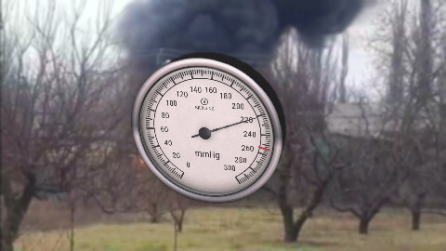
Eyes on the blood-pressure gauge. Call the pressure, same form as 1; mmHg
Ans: 220; mmHg
